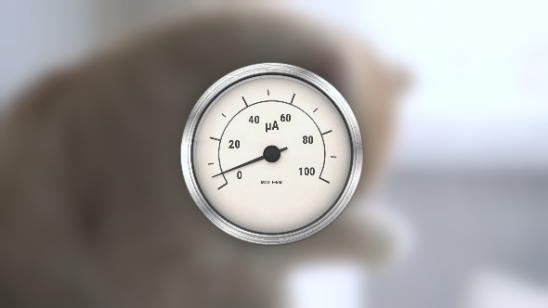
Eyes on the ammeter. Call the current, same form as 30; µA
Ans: 5; µA
